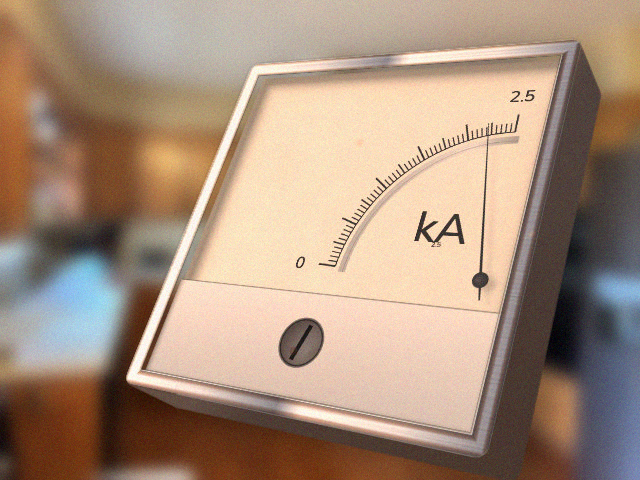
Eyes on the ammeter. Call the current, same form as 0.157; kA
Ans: 2.25; kA
